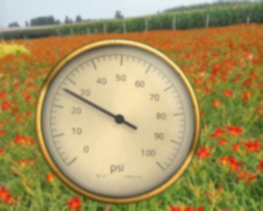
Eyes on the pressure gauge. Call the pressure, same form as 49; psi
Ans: 26; psi
